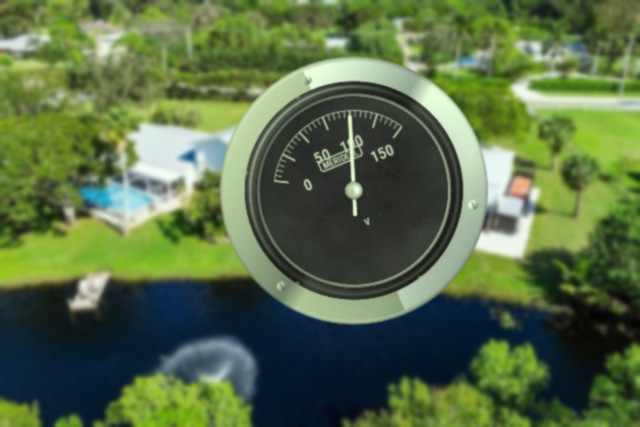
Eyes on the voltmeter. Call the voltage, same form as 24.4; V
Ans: 100; V
